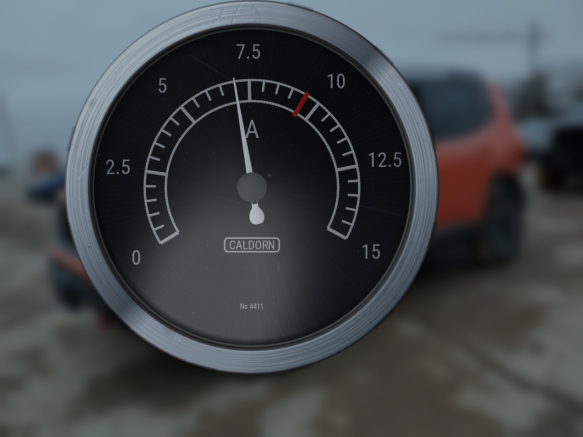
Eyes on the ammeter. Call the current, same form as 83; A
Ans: 7; A
